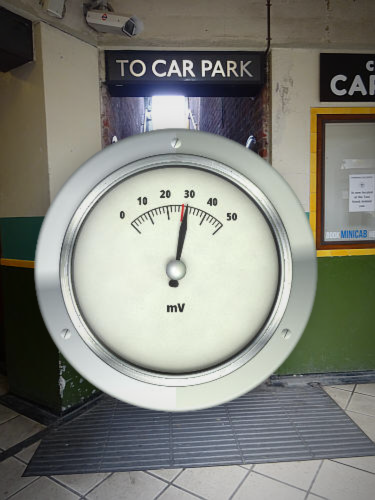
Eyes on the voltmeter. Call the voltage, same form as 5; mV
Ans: 30; mV
